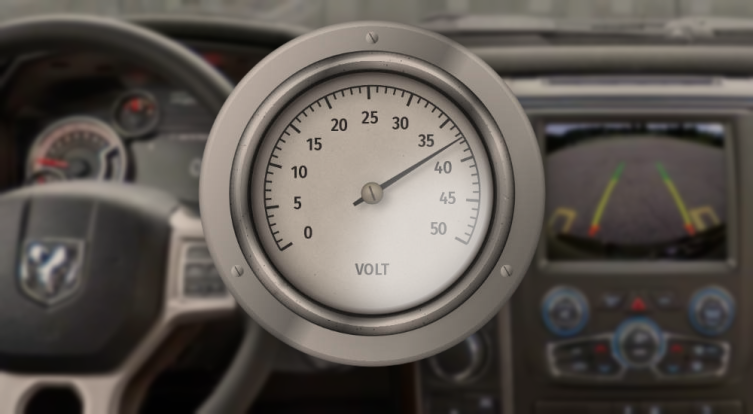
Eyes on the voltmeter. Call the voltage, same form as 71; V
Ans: 37.5; V
